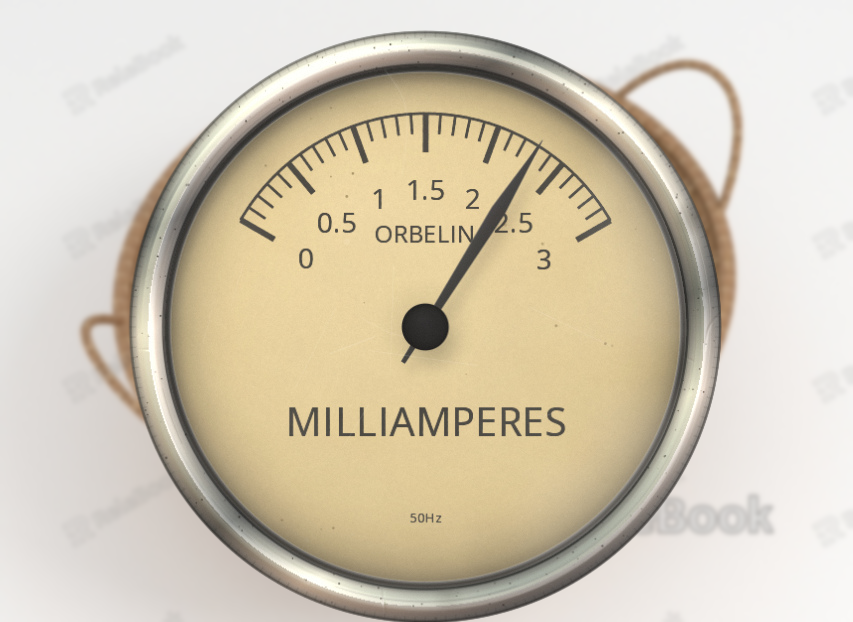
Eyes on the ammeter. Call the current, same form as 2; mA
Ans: 2.3; mA
